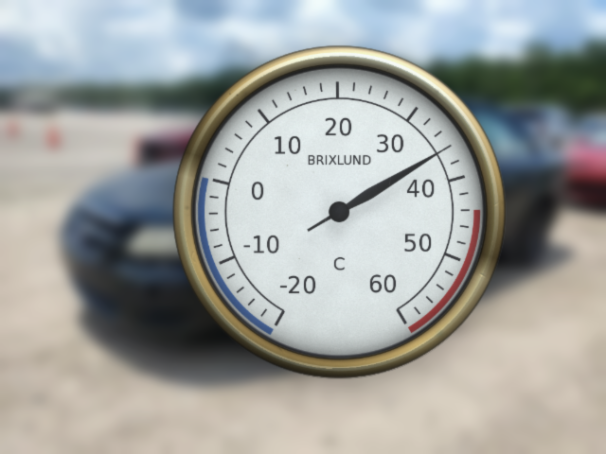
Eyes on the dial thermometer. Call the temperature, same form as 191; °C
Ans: 36; °C
